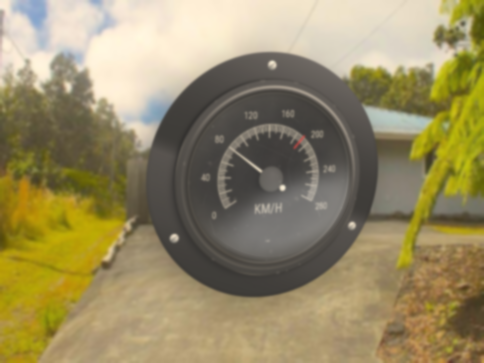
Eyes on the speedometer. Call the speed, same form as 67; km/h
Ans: 80; km/h
